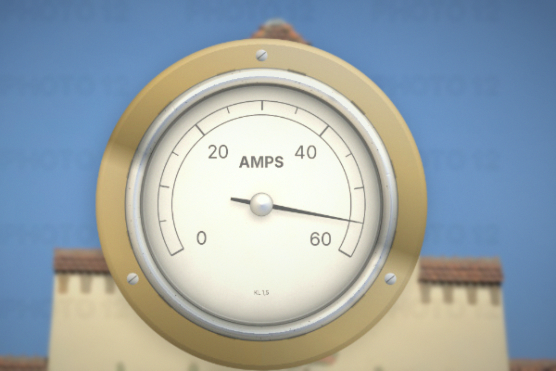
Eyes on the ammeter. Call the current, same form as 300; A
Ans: 55; A
